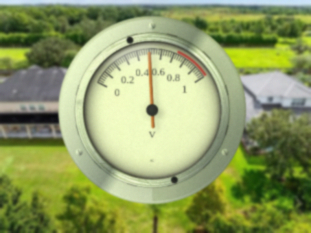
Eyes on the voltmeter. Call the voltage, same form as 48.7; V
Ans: 0.5; V
